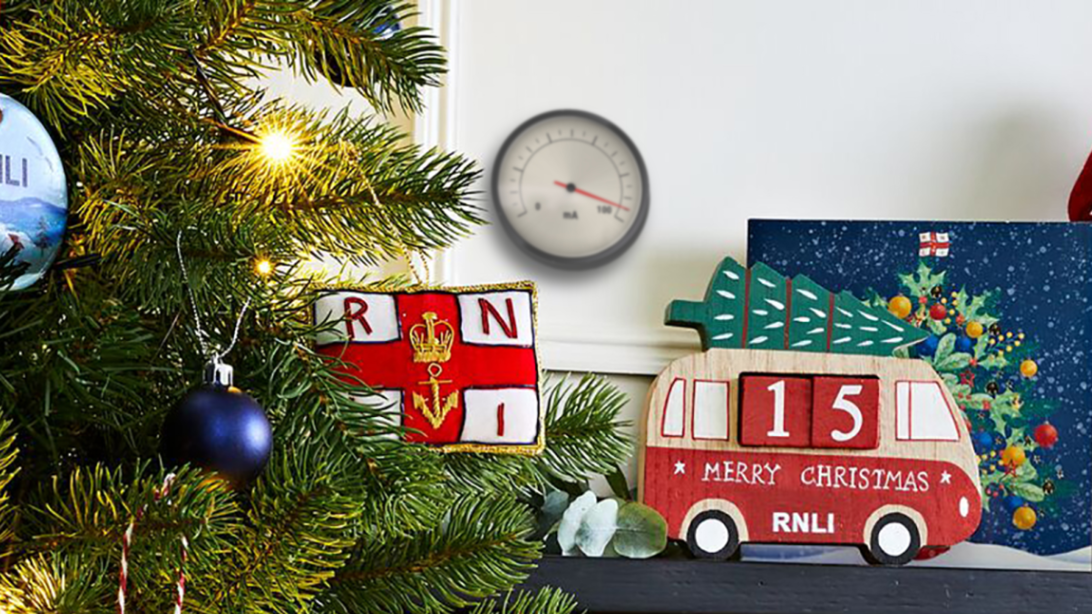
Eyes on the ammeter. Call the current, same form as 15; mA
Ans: 95; mA
